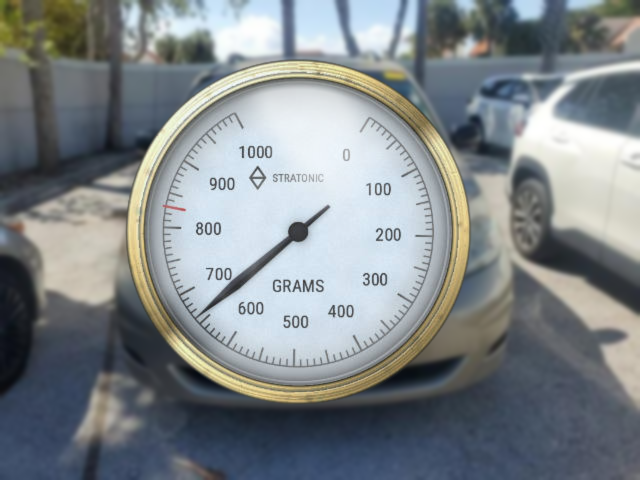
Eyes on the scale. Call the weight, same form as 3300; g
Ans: 660; g
